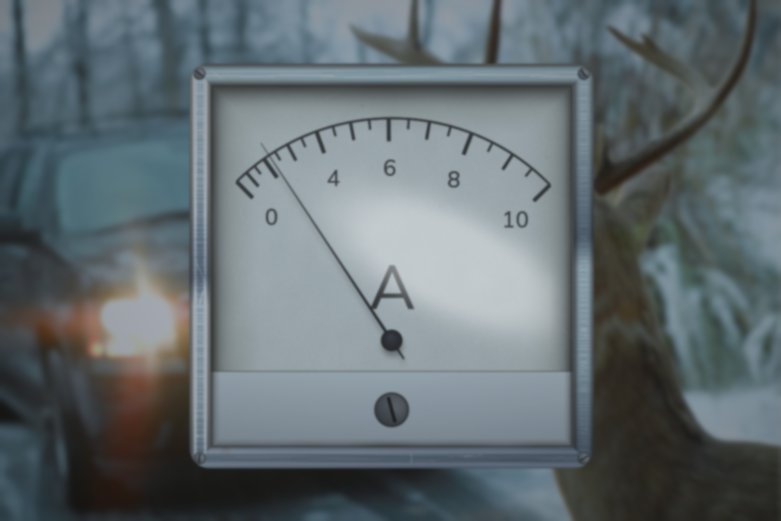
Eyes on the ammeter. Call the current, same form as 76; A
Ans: 2.25; A
